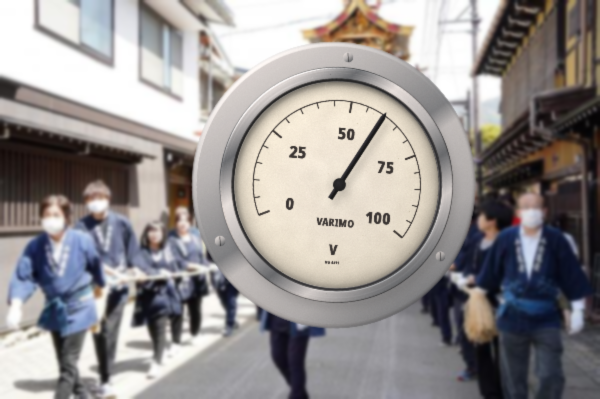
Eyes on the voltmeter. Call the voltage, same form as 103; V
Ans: 60; V
